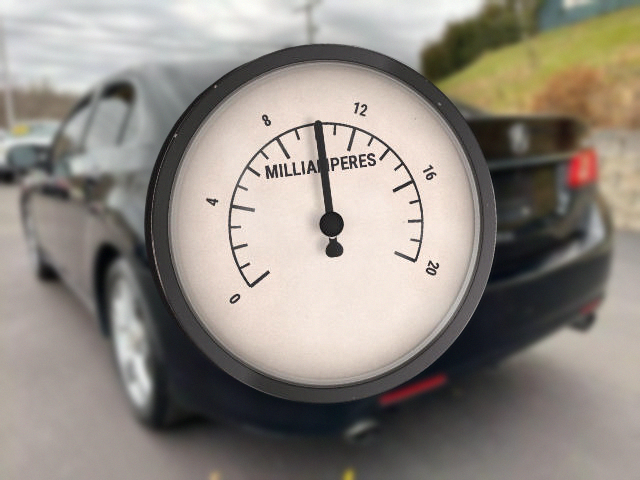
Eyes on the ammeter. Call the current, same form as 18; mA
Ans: 10; mA
